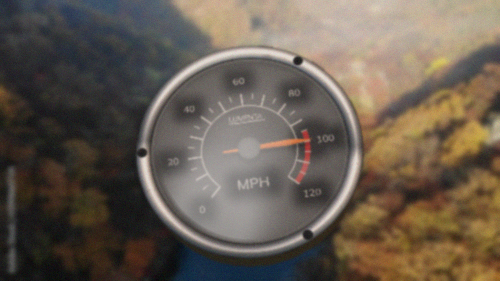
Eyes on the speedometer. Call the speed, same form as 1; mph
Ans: 100; mph
